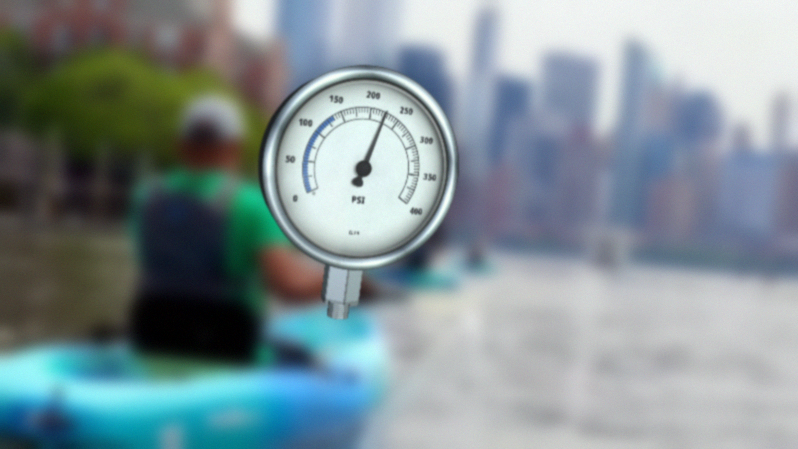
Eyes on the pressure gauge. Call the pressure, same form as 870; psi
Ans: 225; psi
